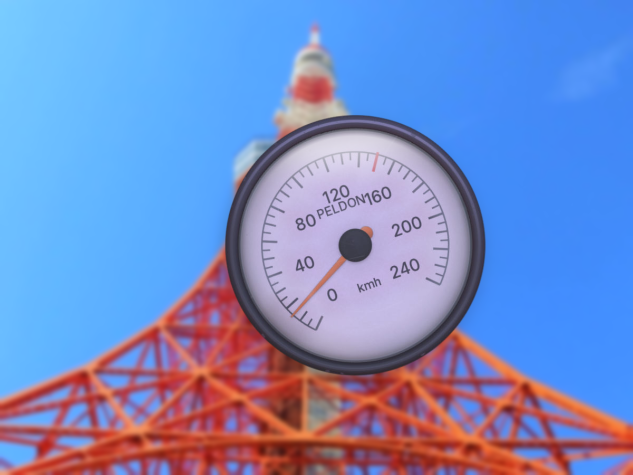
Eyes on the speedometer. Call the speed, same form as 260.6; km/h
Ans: 15; km/h
